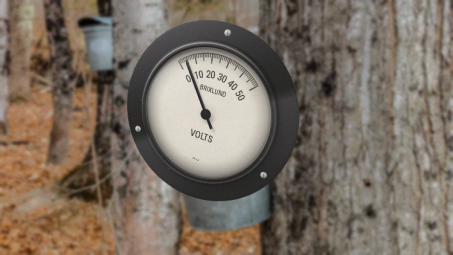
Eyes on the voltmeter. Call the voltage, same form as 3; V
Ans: 5; V
